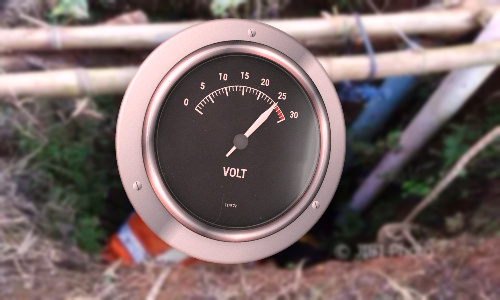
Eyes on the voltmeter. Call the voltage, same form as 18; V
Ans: 25; V
